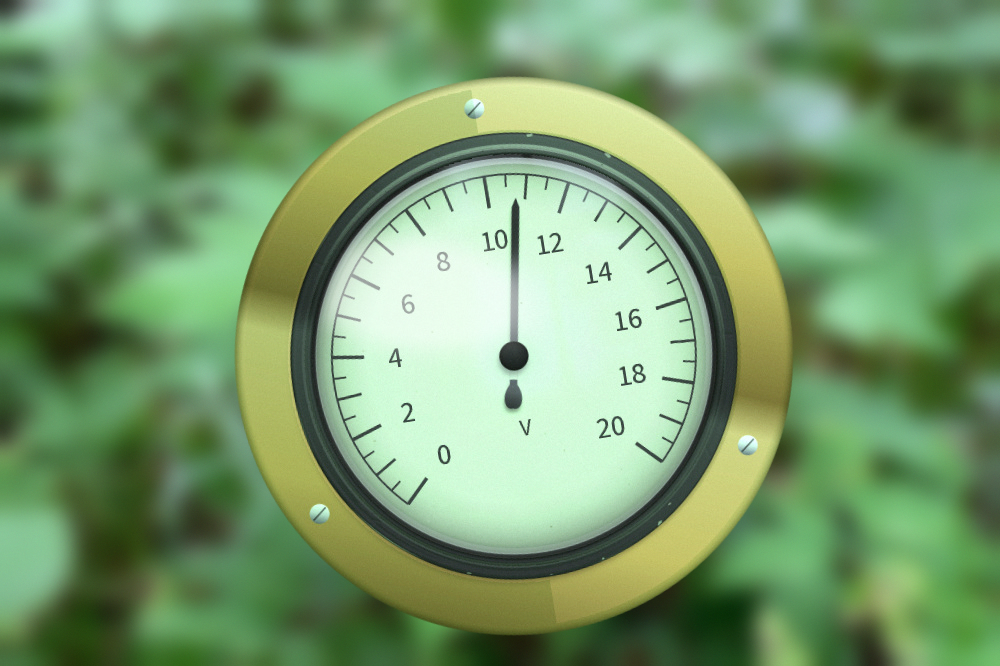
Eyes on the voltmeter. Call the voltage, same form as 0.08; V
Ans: 10.75; V
